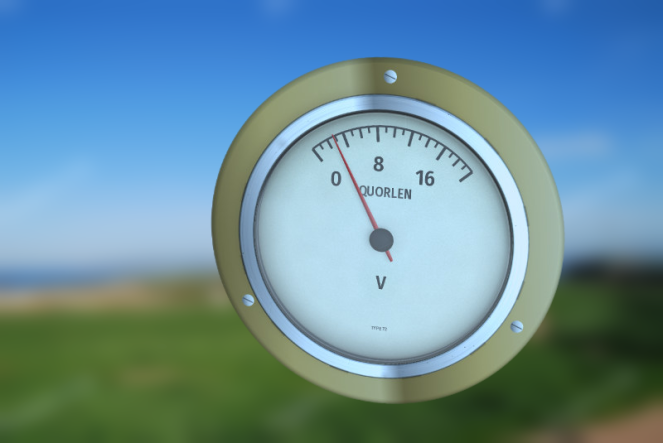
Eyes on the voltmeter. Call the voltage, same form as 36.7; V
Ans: 3; V
